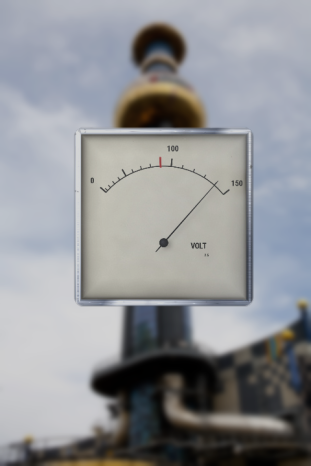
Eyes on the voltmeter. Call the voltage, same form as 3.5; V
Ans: 140; V
